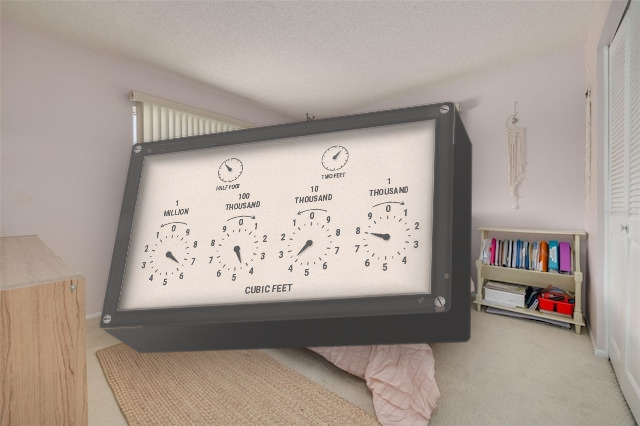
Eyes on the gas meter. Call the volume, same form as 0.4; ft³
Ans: 643800; ft³
